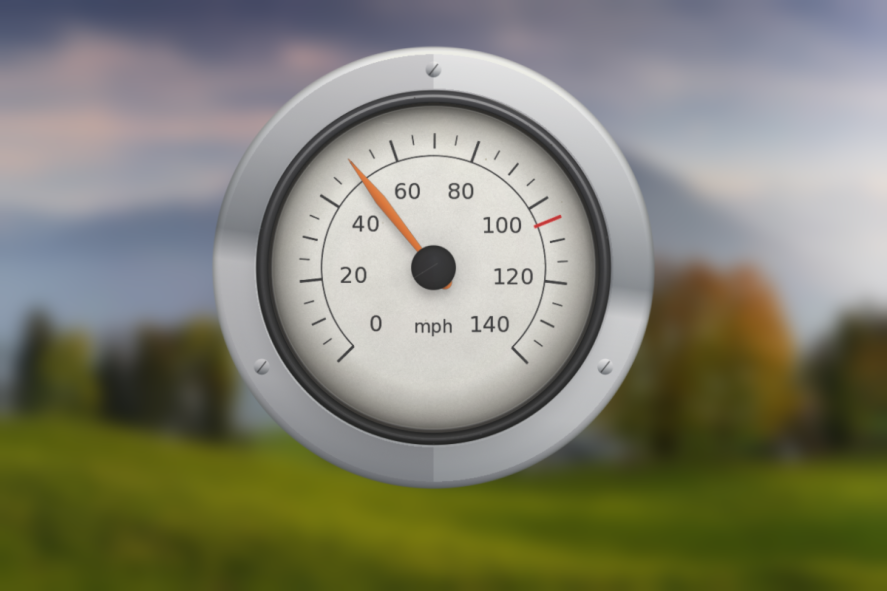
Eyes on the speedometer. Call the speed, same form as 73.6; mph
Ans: 50; mph
